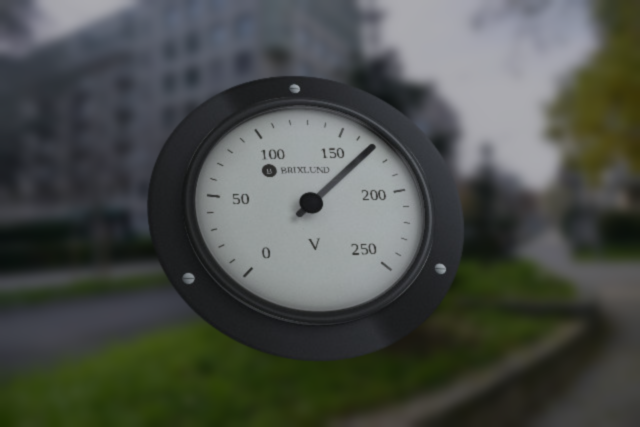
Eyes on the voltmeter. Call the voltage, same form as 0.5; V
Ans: 170; V
